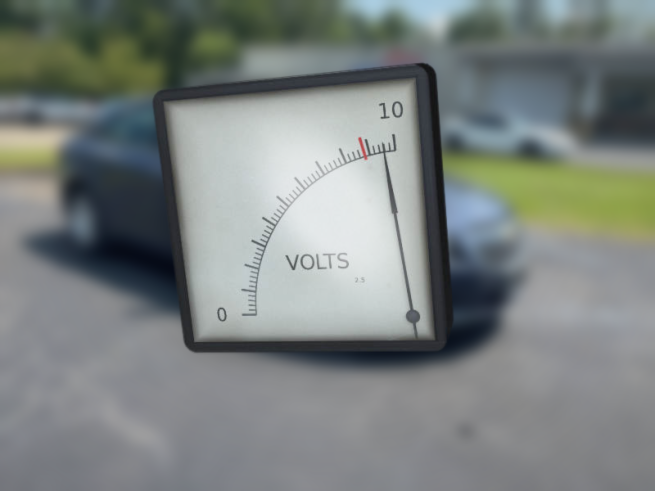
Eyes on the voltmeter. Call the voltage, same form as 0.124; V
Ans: 9.6; V
